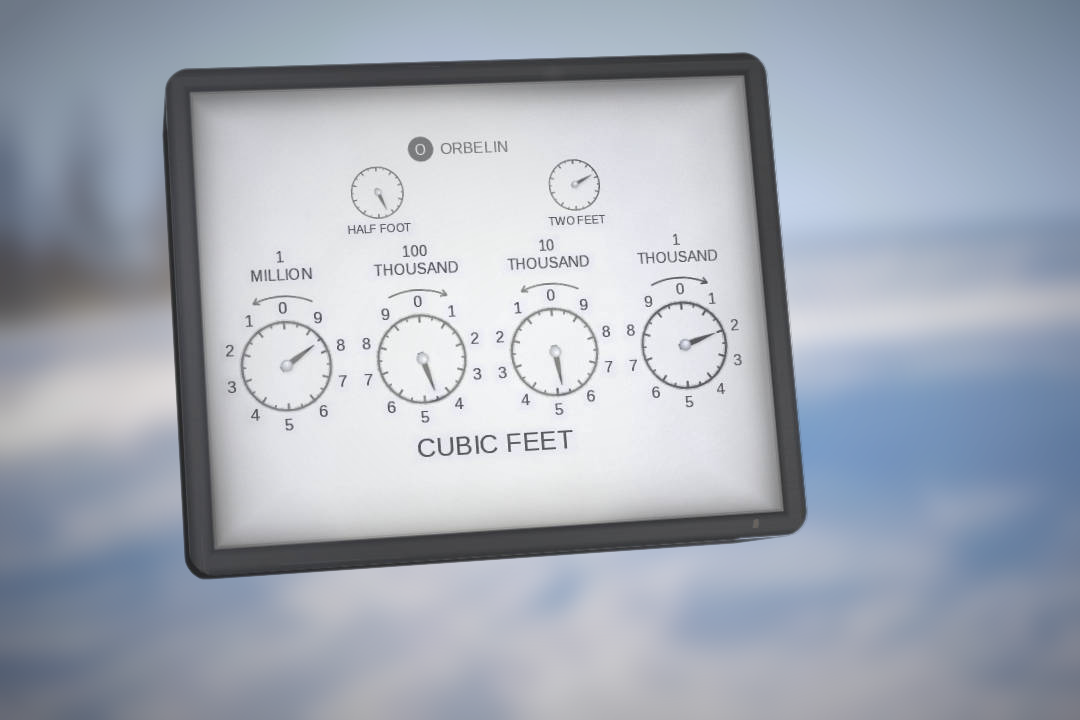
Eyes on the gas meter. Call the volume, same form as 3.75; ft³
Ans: 845200; ft³
